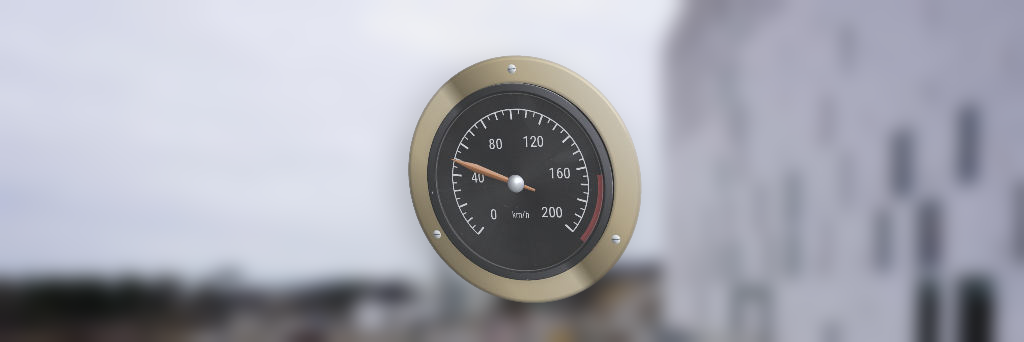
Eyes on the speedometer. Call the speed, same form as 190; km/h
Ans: 50; km/h
